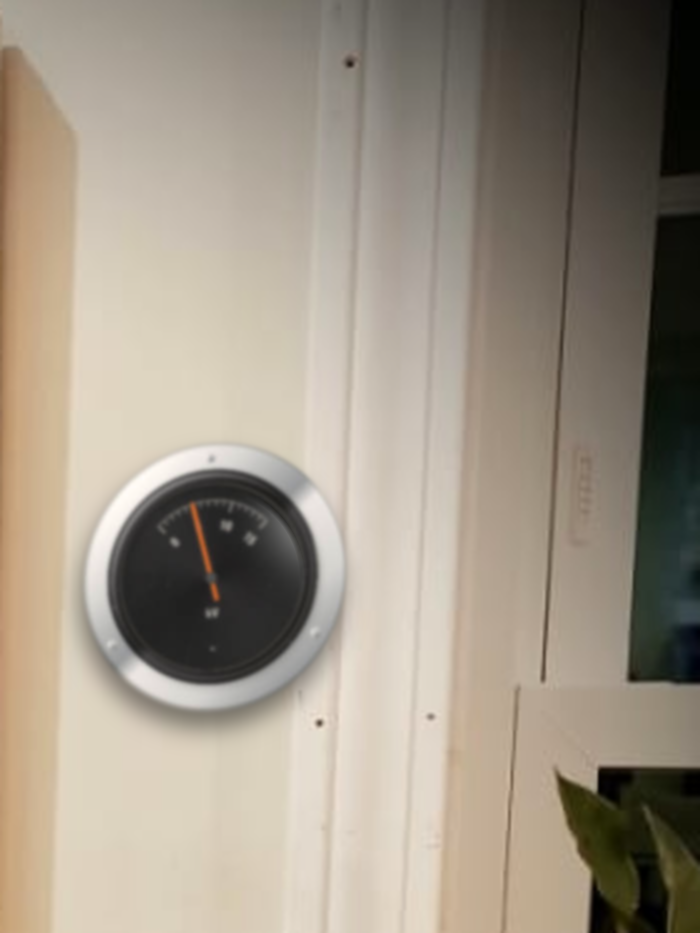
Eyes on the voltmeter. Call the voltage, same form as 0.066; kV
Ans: 5; kV
